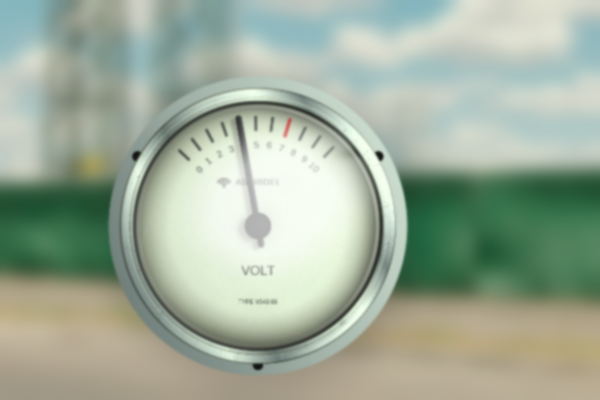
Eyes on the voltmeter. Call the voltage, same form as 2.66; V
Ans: 4; V
